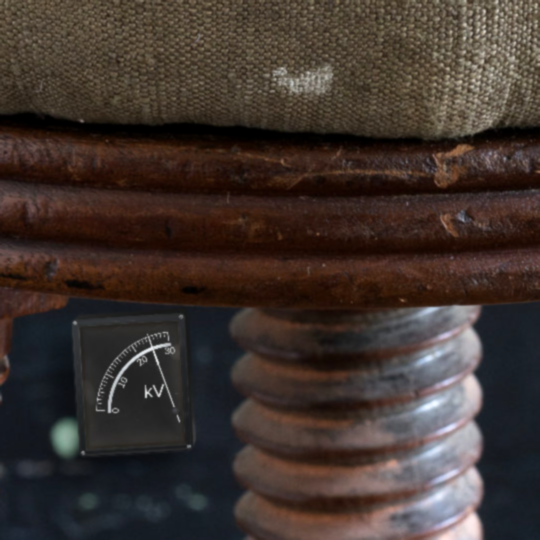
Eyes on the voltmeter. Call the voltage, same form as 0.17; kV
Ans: 25; kV
